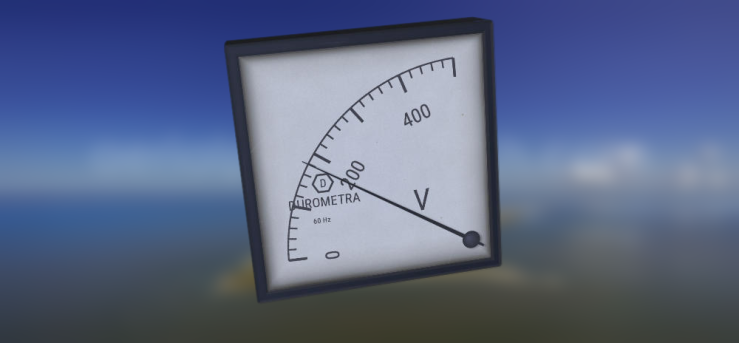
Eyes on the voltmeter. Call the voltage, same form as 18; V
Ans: 180; V
